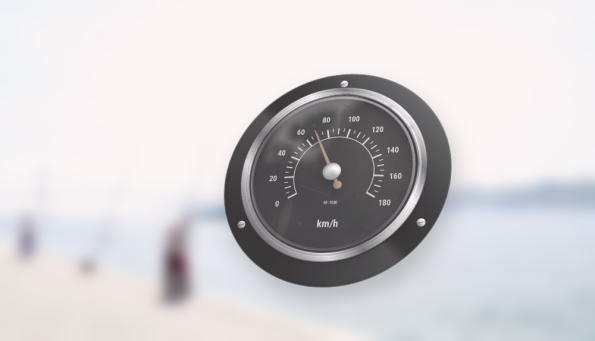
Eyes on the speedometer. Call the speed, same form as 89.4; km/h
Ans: 70; km/h
